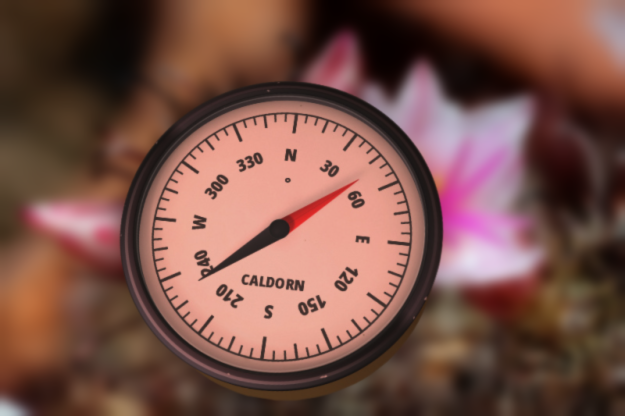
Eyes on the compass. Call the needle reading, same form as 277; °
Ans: 50; °
